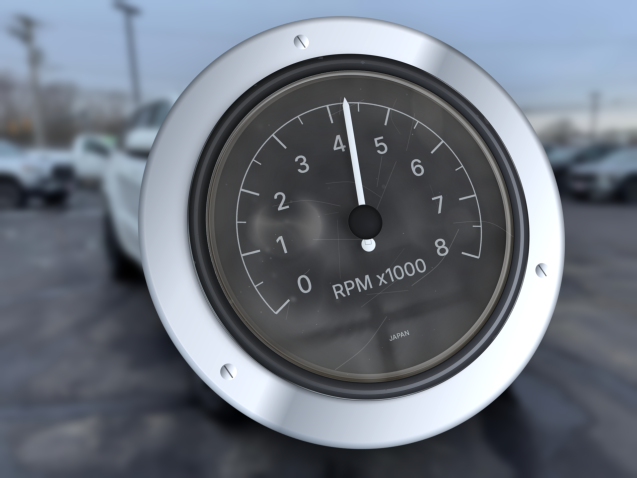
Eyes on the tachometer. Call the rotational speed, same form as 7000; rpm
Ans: 4250; rpm
